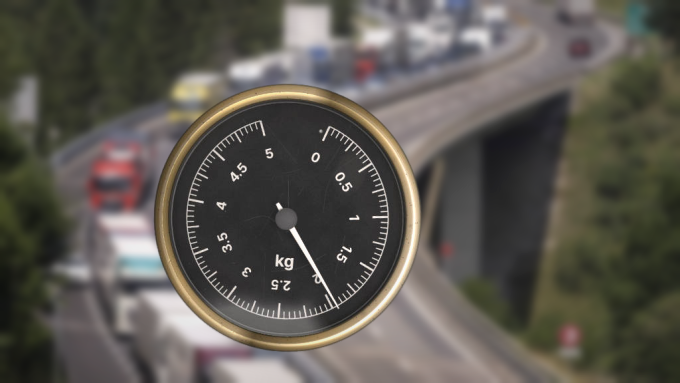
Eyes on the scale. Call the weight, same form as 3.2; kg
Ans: 1.95; kg
